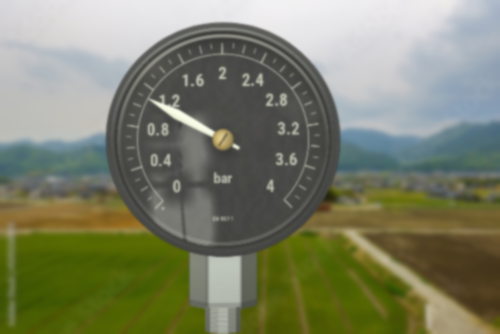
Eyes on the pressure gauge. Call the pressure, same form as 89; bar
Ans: 1.1; bar
